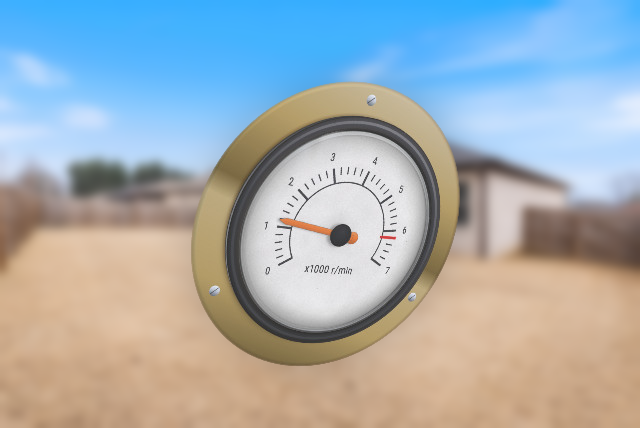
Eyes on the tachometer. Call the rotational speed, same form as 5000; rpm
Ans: 1200; rpm
